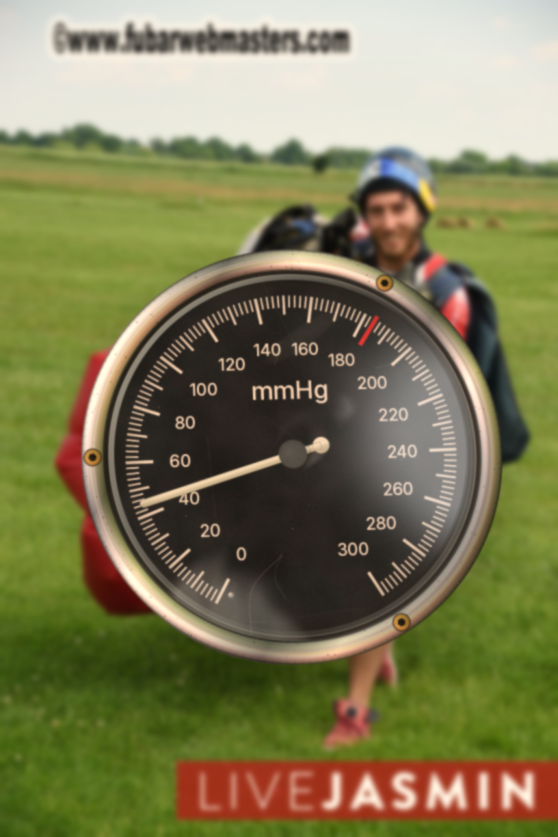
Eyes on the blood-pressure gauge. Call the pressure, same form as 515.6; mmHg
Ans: 44; mmHg
